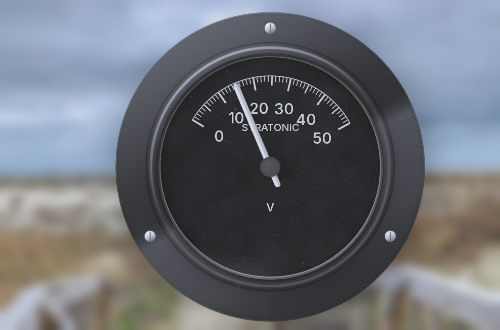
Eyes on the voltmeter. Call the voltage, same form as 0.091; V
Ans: 15; V
